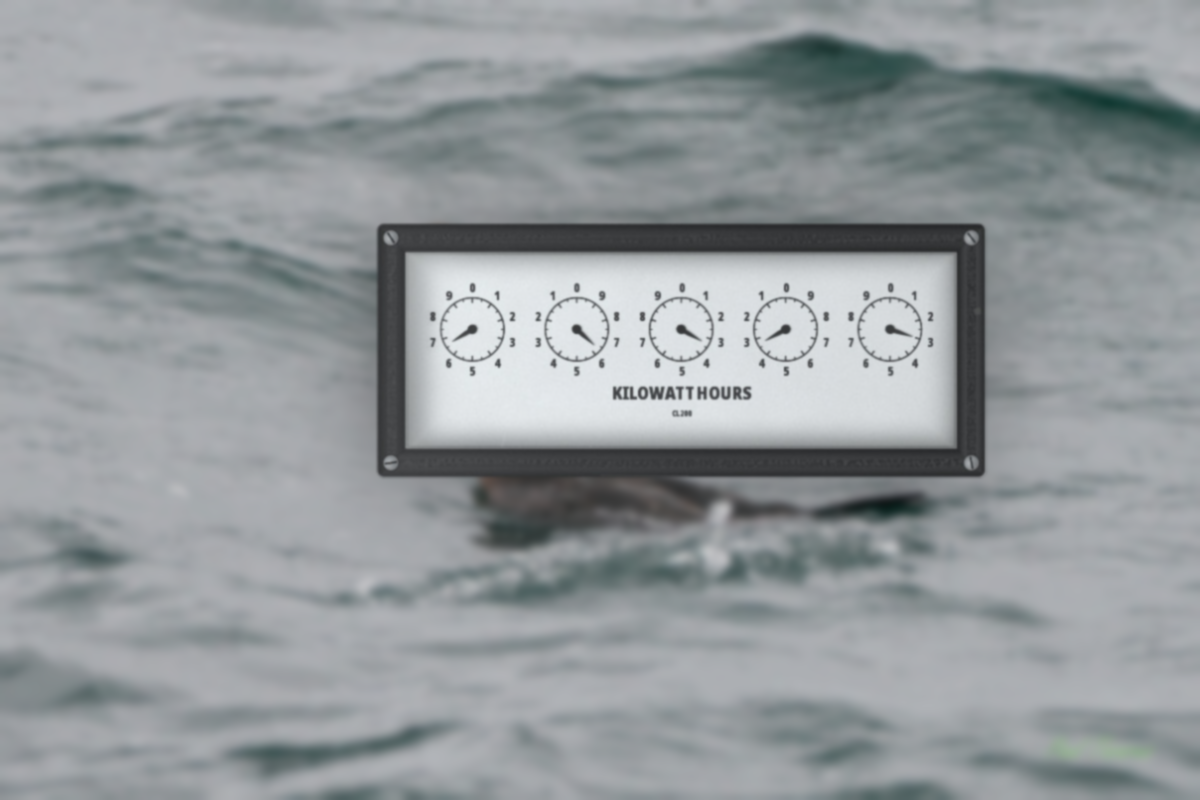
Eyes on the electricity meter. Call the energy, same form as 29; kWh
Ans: 66333; kWh
